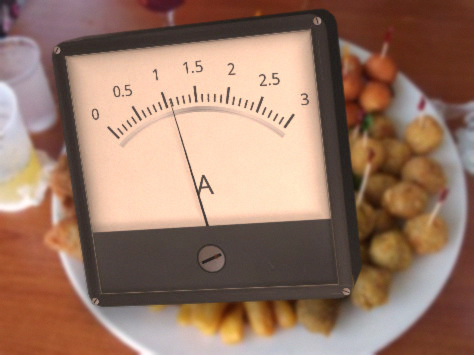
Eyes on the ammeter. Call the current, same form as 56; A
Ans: 1.1; A
